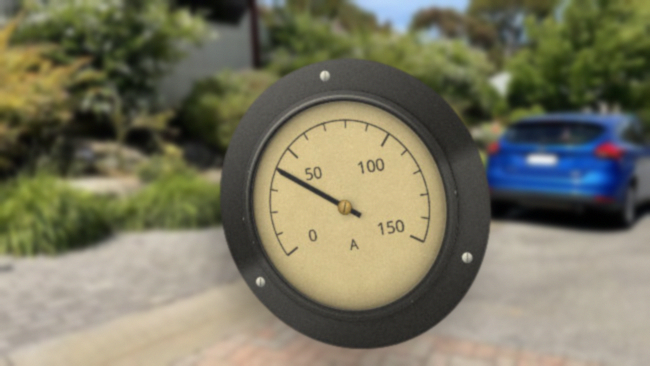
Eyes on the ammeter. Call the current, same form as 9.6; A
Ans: 40; A
